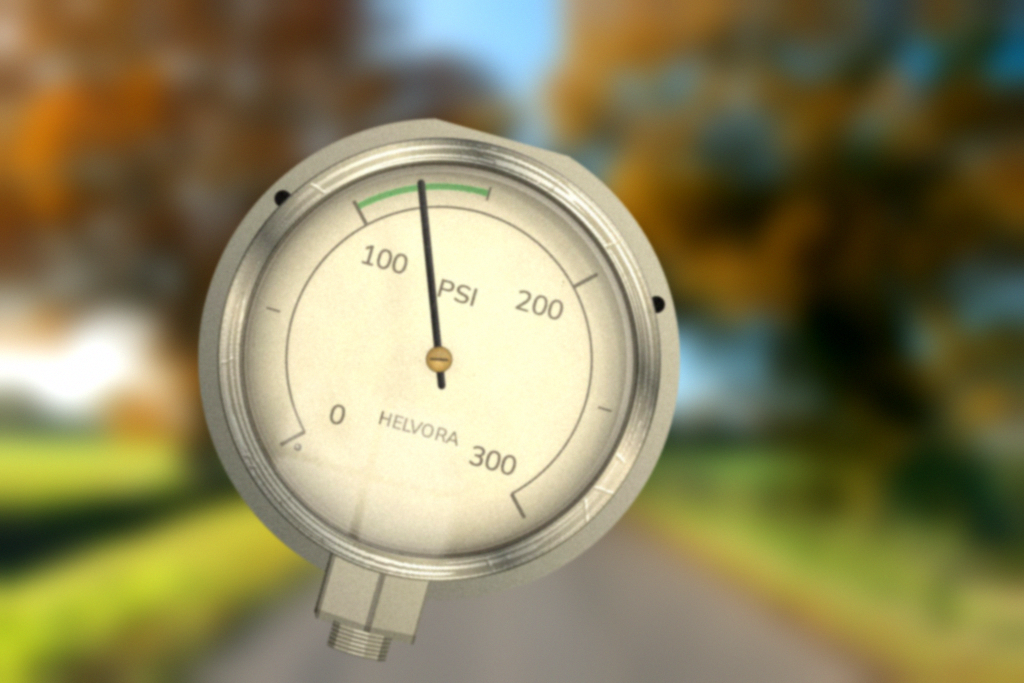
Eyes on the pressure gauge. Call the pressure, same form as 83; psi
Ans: 125; psi
